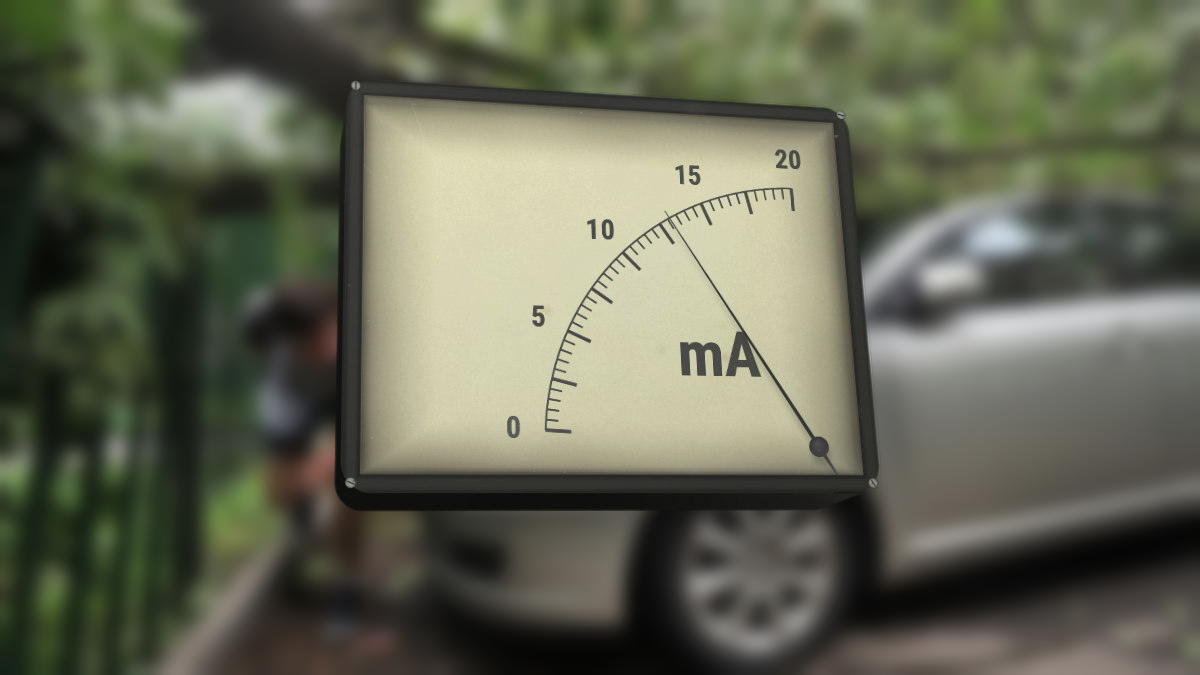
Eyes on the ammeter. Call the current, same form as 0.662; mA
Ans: 13; mA
